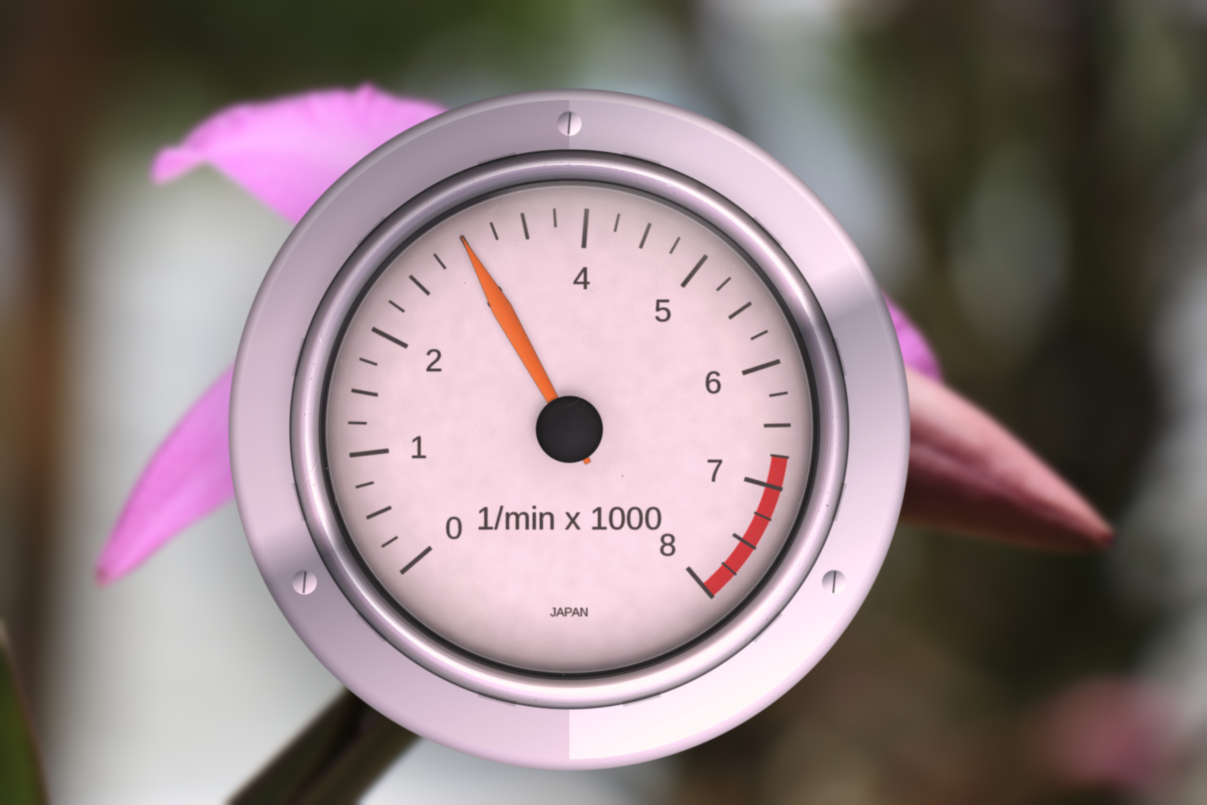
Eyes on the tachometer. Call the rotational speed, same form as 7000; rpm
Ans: 3000; rpm
